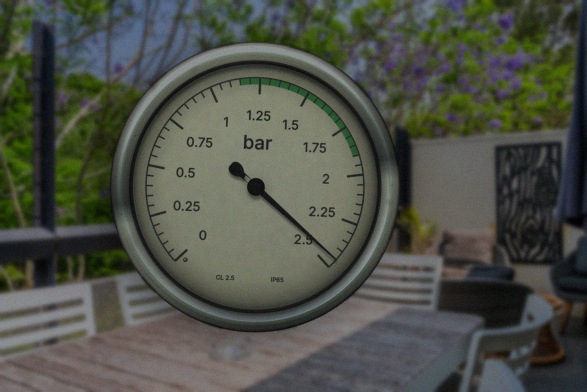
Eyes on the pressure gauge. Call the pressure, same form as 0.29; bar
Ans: 2.45; bar
